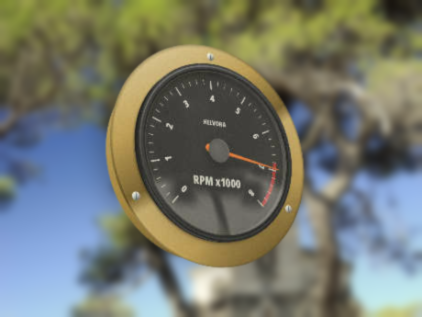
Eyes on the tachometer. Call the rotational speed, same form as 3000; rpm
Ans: 7000; rpm
